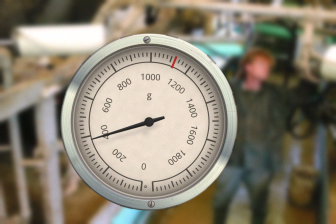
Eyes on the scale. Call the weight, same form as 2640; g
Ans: 380; g
